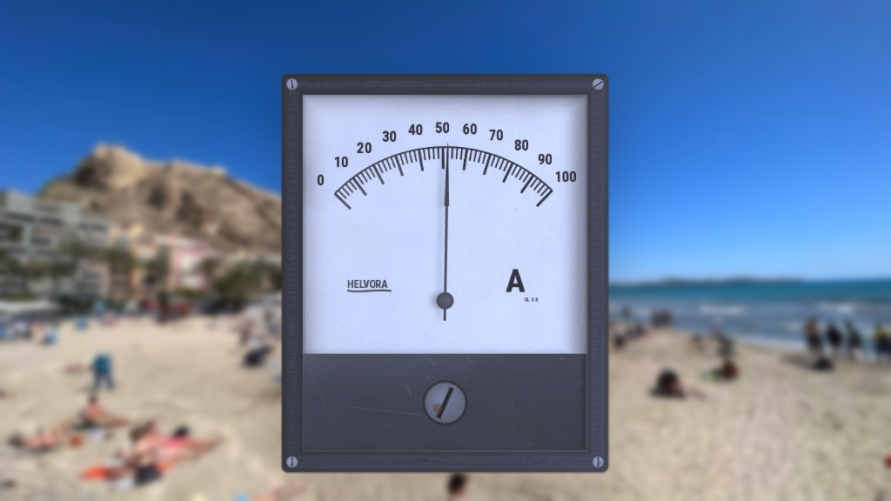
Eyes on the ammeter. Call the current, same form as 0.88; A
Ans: 52; A
